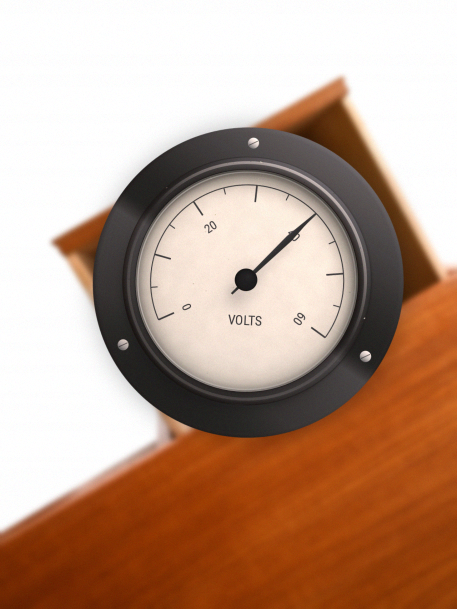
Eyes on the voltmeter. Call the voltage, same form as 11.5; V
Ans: 40; V
